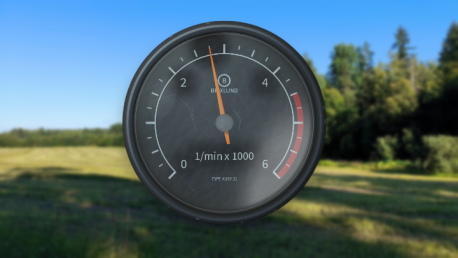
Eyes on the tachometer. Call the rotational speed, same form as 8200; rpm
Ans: 2750; rpm
